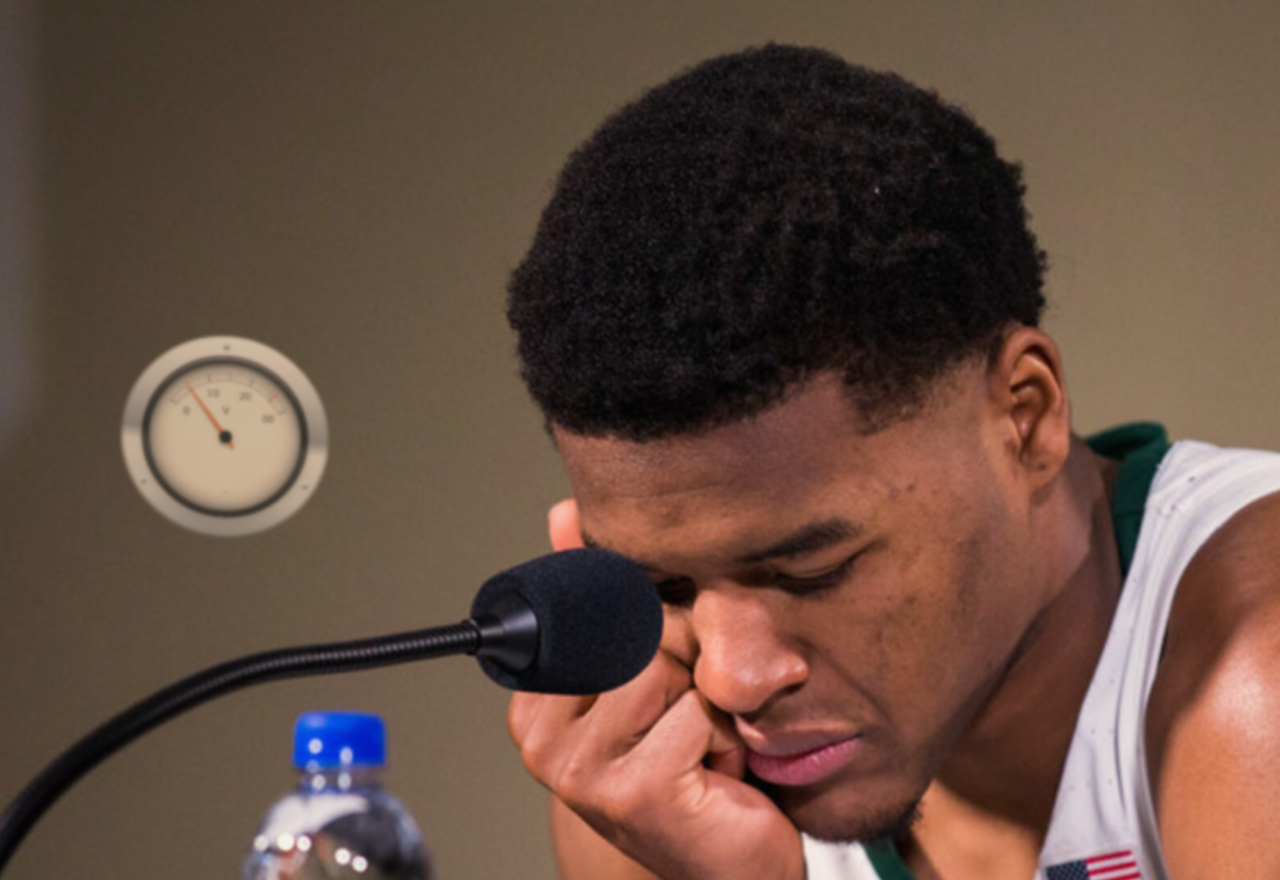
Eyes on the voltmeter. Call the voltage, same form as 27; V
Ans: 5; V
